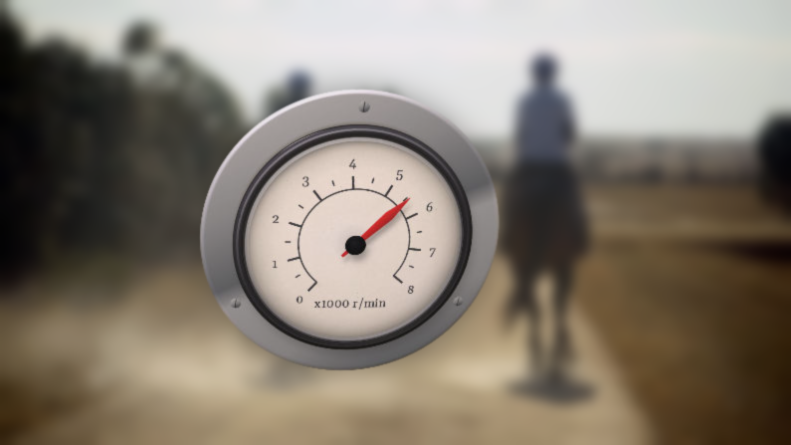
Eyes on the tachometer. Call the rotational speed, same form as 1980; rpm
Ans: 5500; rpm
